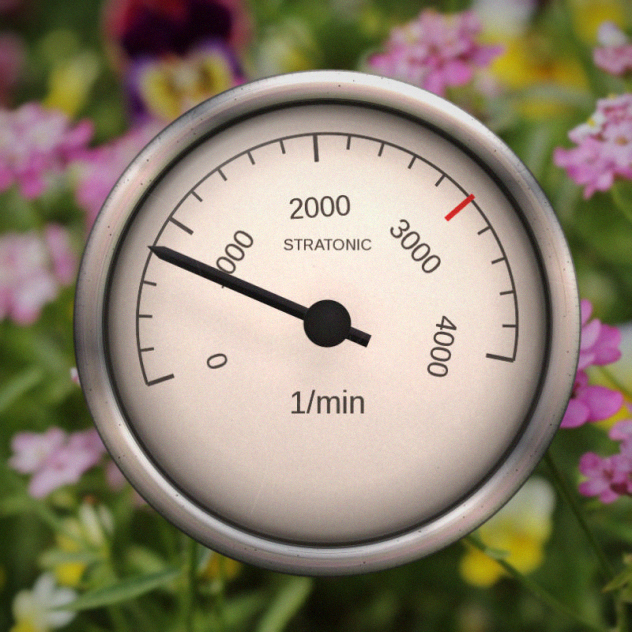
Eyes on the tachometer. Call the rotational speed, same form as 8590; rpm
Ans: 800; rpm
